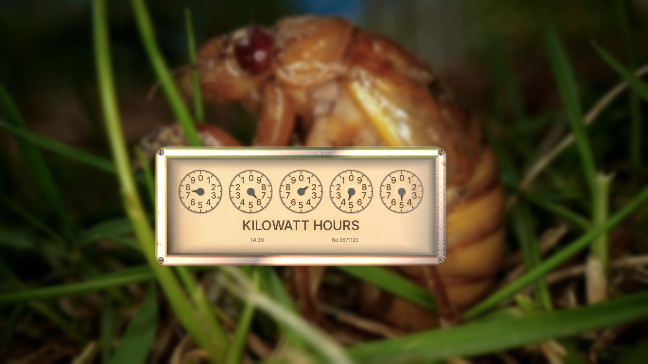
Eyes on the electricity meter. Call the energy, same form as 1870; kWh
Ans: 76145; kWh
